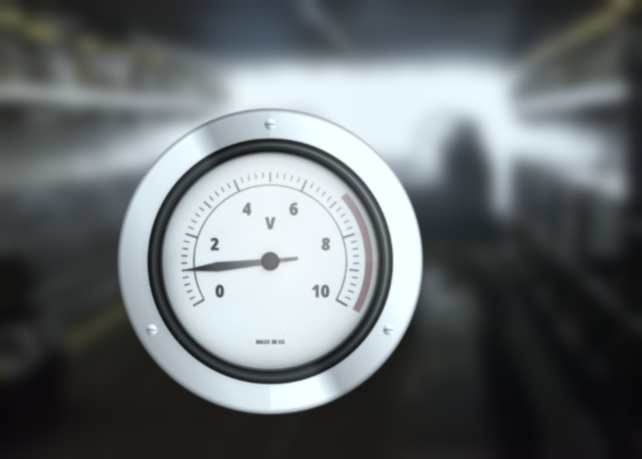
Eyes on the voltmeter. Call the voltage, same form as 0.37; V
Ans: 1; V
